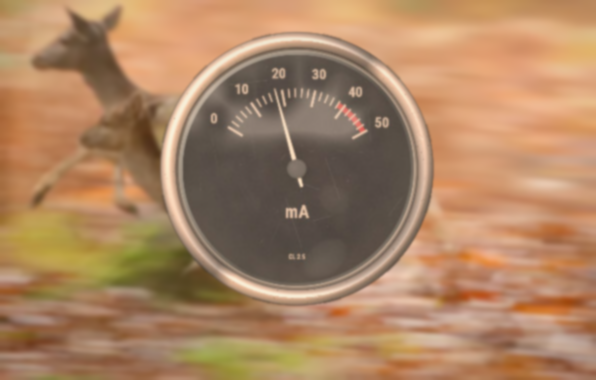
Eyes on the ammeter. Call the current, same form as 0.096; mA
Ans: 18; mA
